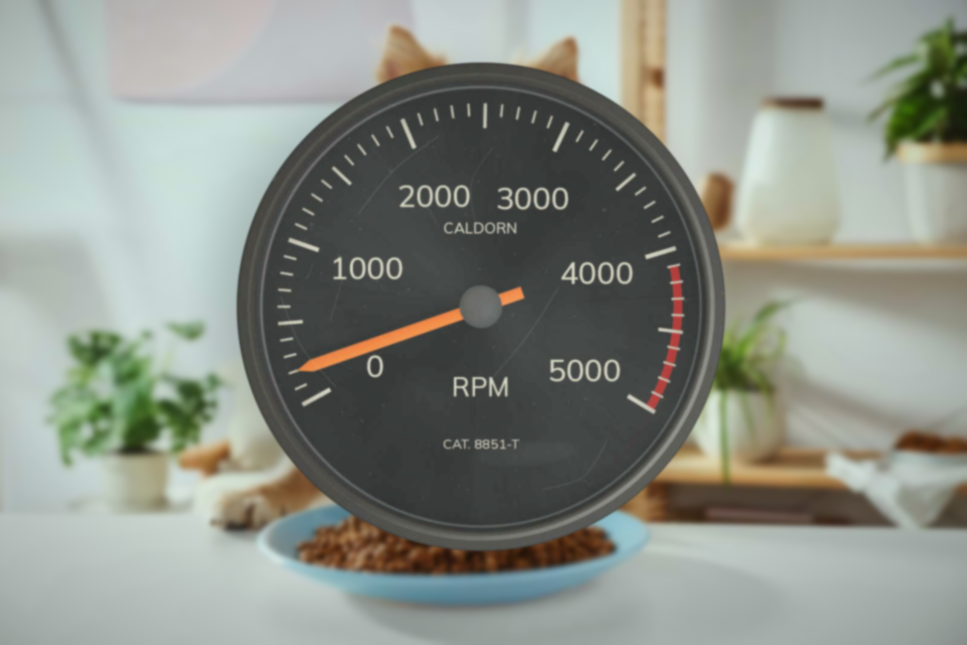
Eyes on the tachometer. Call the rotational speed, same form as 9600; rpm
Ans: 200; rpm
